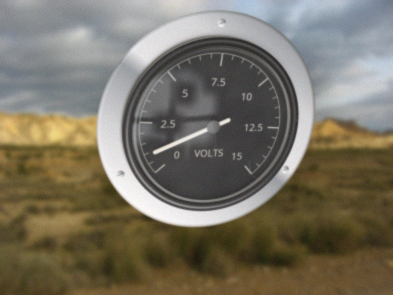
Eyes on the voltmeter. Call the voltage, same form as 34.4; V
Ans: 1; V
